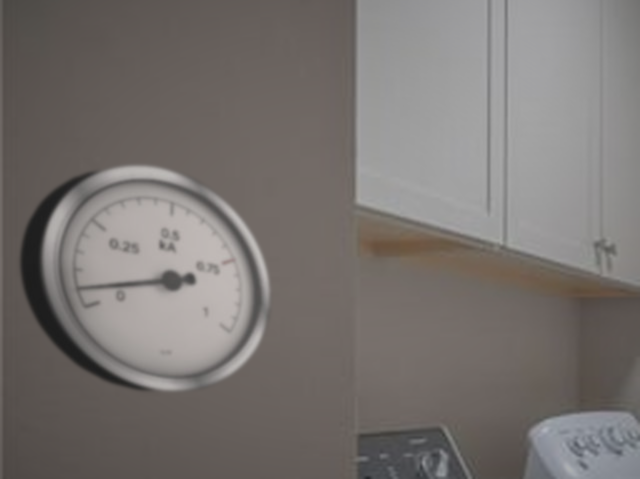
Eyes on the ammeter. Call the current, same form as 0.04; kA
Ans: 0.05; kA
